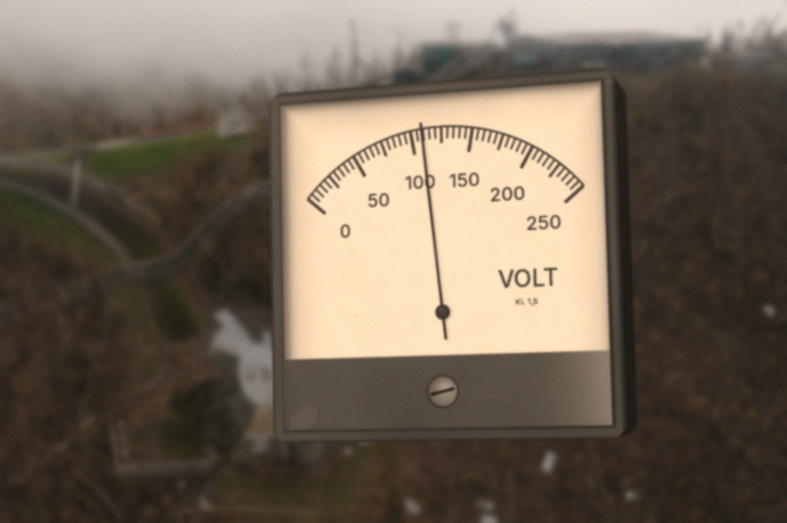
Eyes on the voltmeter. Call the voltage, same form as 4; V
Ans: 110; V
